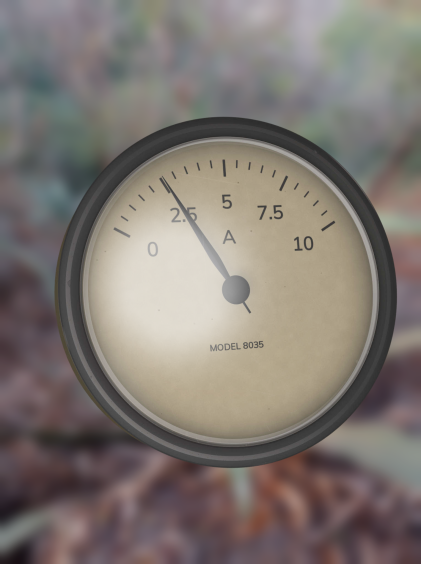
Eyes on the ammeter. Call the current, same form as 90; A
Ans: 2.5; A
